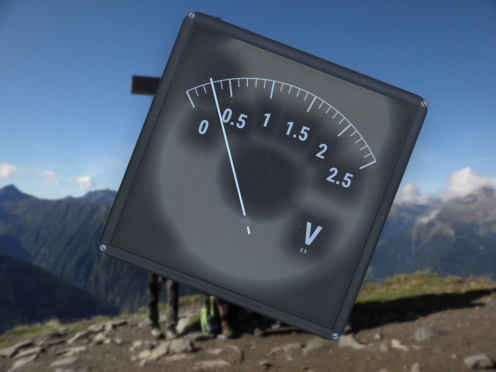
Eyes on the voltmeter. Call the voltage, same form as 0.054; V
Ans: 0.3; V
